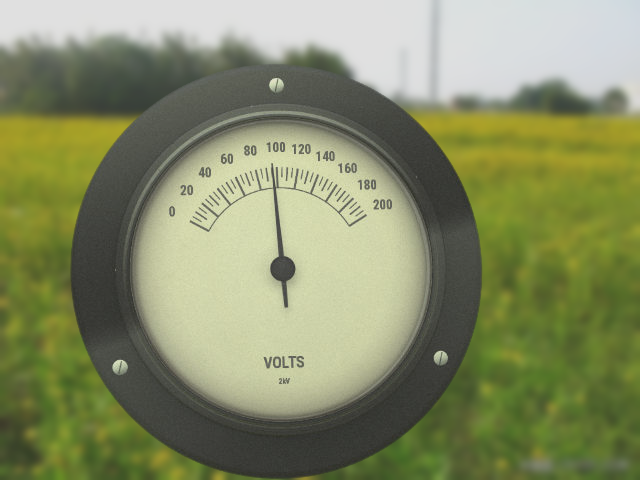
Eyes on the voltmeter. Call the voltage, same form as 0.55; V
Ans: 95; V
